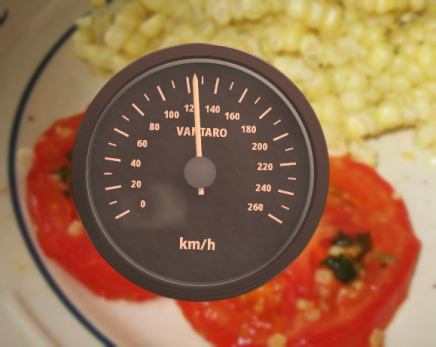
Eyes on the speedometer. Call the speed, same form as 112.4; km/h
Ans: 125; km/h
